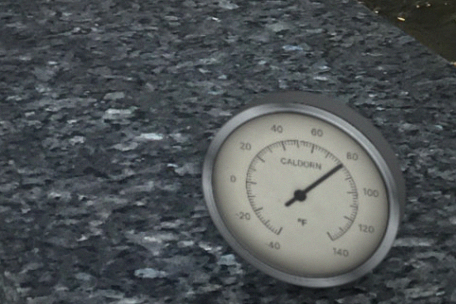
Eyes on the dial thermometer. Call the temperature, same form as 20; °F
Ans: 80; °F
